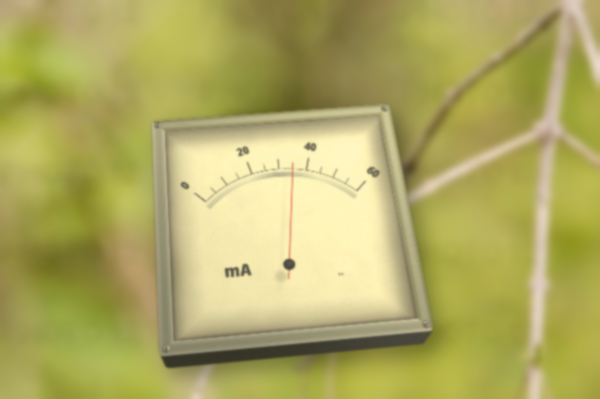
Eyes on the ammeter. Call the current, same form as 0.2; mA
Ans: 35; mA
